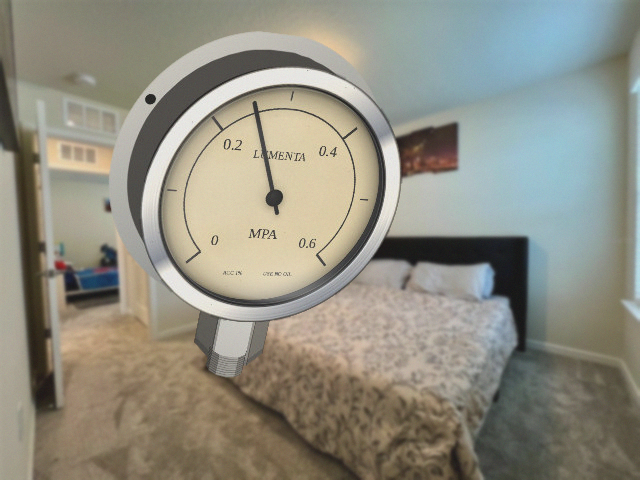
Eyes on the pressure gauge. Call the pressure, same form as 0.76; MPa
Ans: 0.25; MPa
